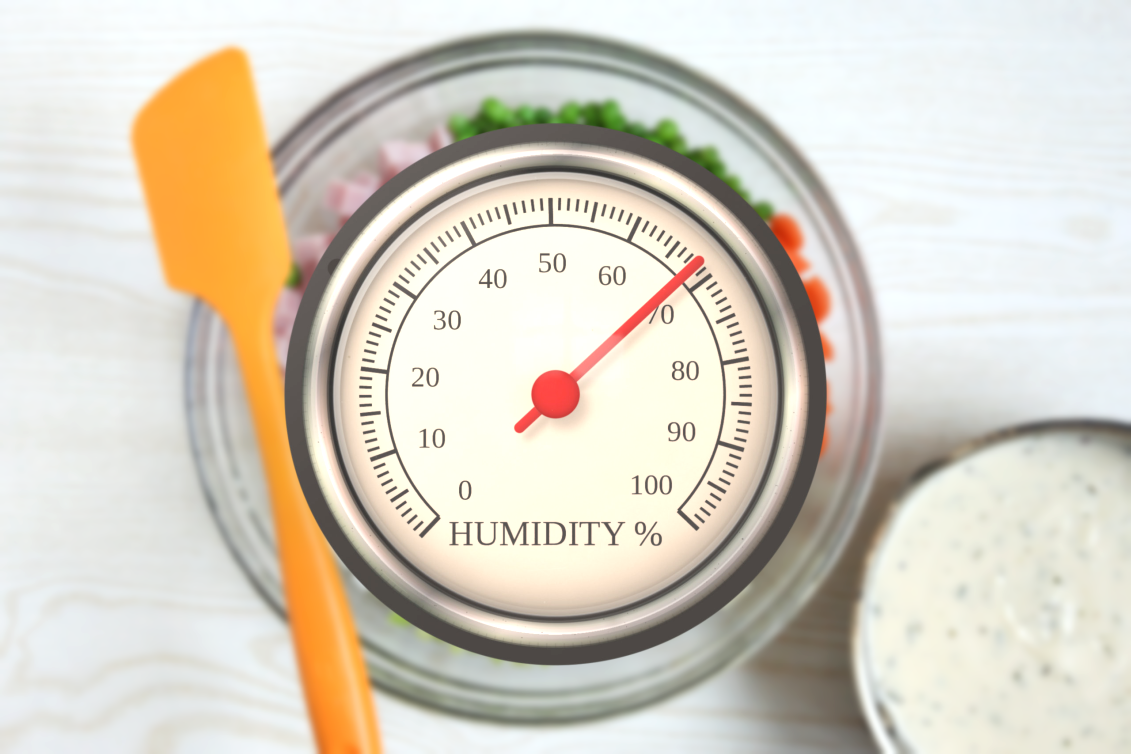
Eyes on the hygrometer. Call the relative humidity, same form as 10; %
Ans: 68; %
